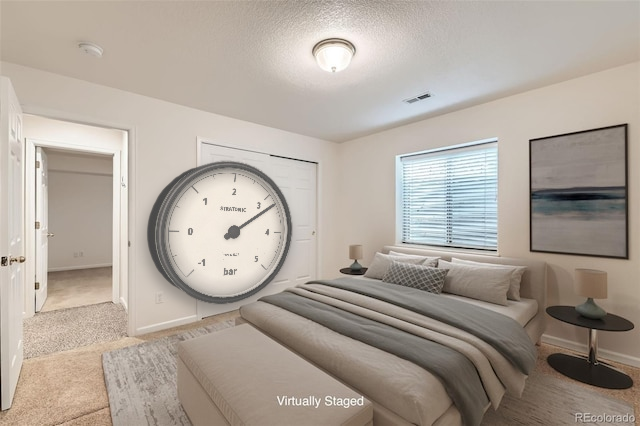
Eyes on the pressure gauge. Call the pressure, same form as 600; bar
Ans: 3.25; bar
